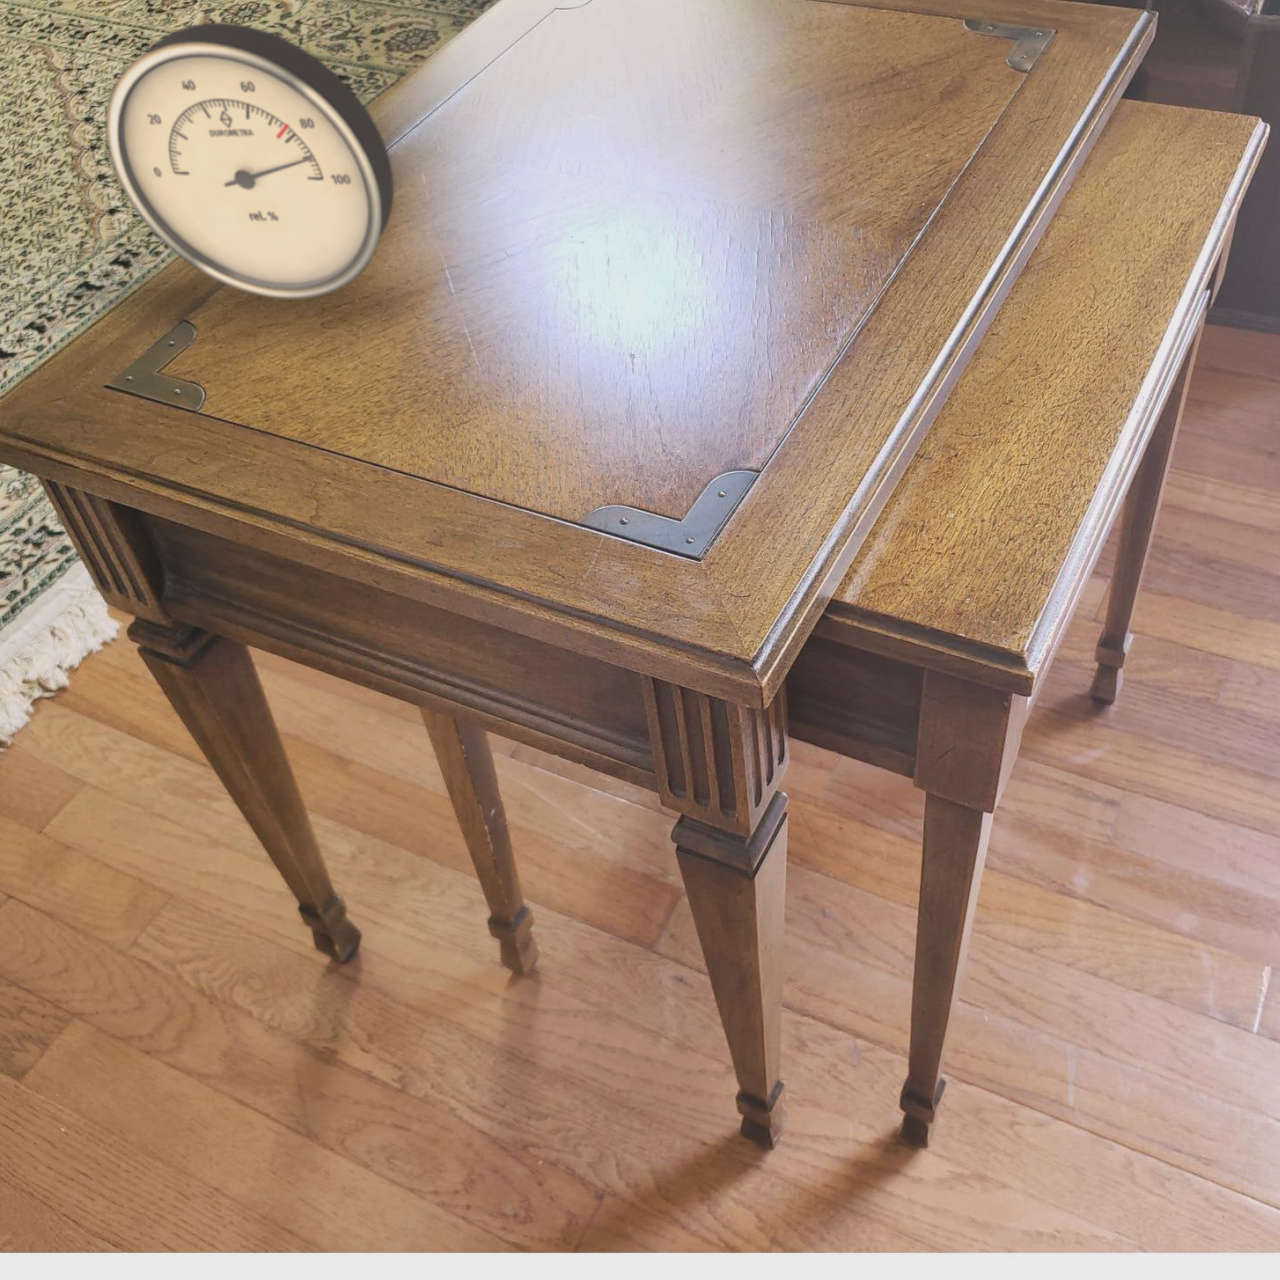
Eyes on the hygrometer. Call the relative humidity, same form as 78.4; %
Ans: 90; %
